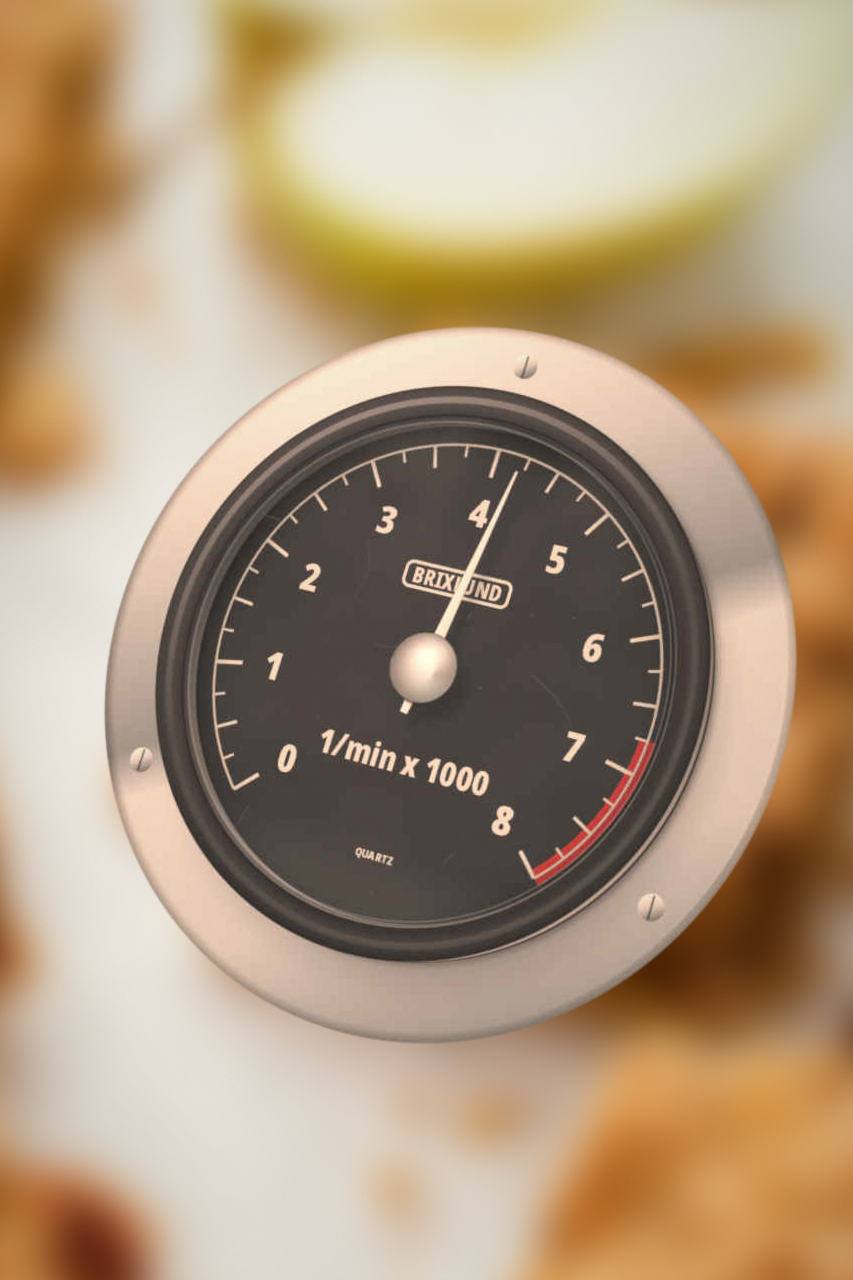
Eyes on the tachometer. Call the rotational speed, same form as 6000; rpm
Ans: 4250; rpm
